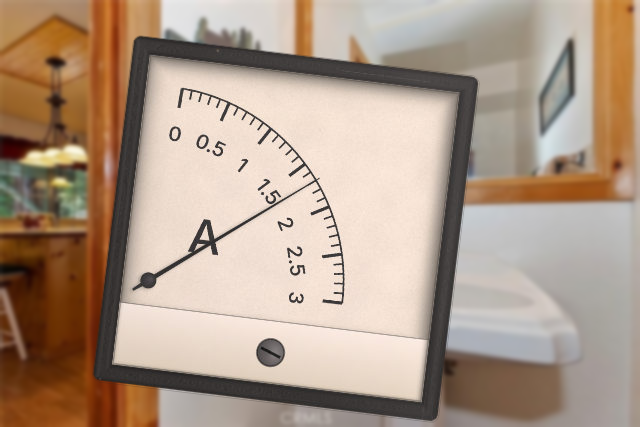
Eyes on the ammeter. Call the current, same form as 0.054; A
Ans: 1.7; A
